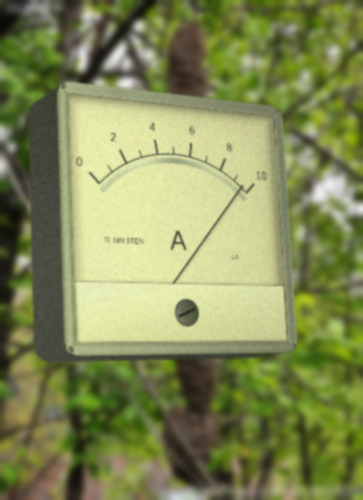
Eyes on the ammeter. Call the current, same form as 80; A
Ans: 9.5; A
